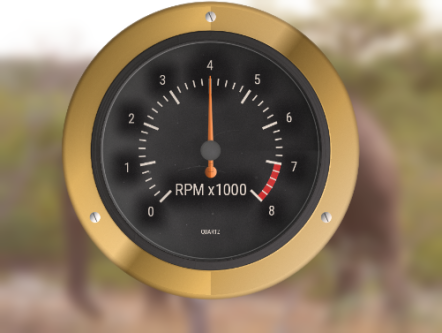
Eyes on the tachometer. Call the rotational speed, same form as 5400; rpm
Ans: 4000; rpm
